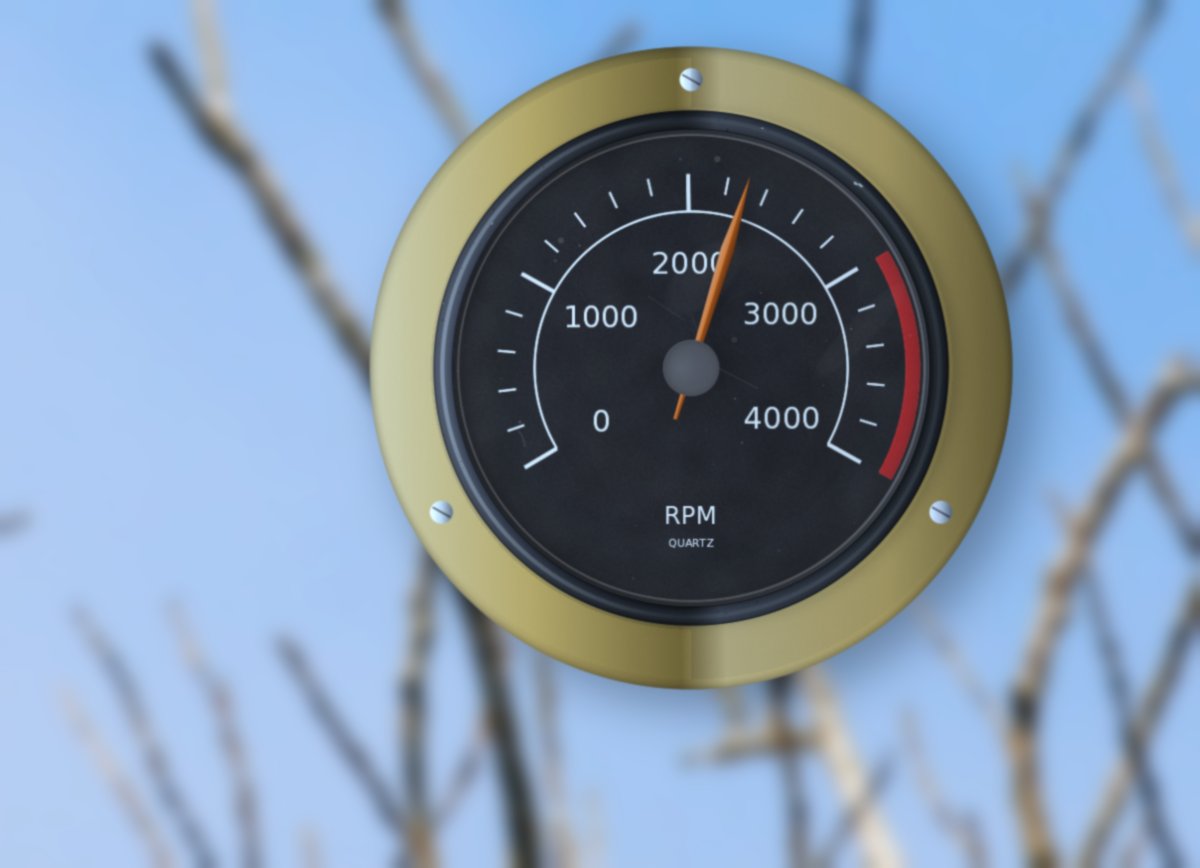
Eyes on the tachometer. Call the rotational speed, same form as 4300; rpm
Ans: 2300; rpm
